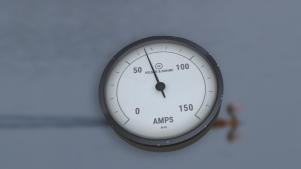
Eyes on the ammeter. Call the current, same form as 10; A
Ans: 65; A
